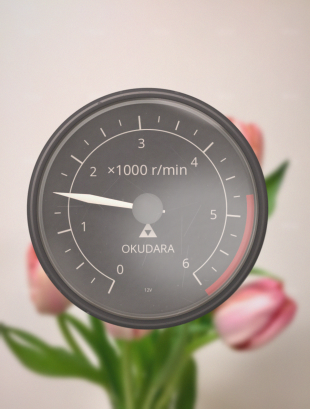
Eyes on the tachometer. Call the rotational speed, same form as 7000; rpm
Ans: 1500; rpm
